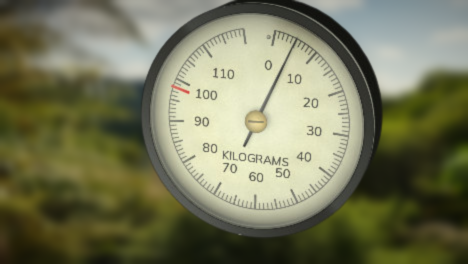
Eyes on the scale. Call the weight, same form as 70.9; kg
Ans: 5; kg
